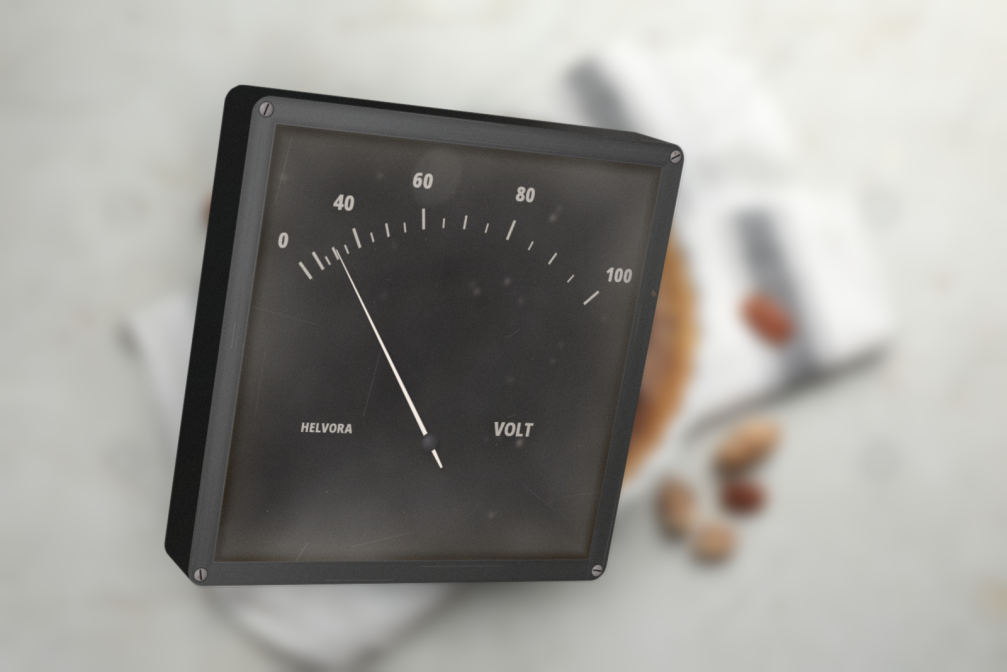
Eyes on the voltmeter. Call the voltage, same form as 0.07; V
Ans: 30; V
